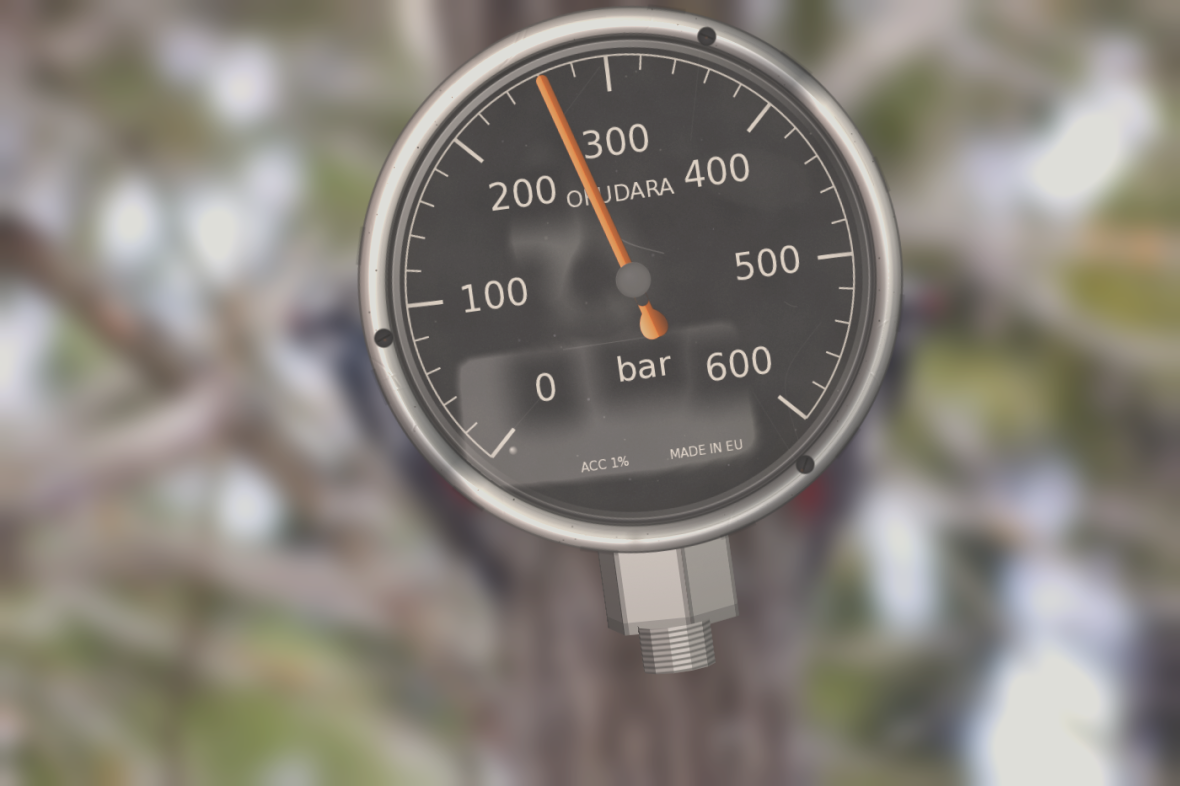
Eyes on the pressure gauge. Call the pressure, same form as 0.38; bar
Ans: 260; bar
